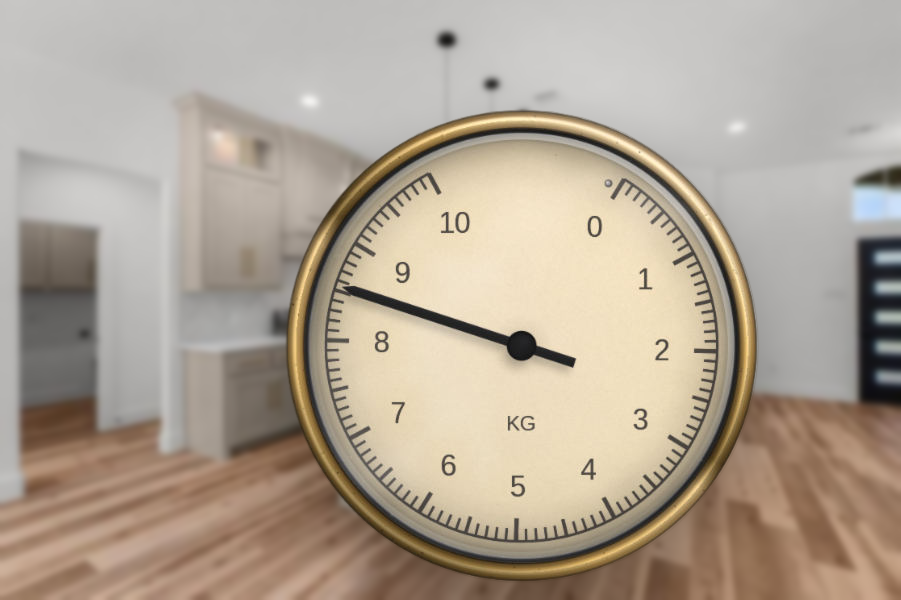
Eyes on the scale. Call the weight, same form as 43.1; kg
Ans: 8.55; kg
